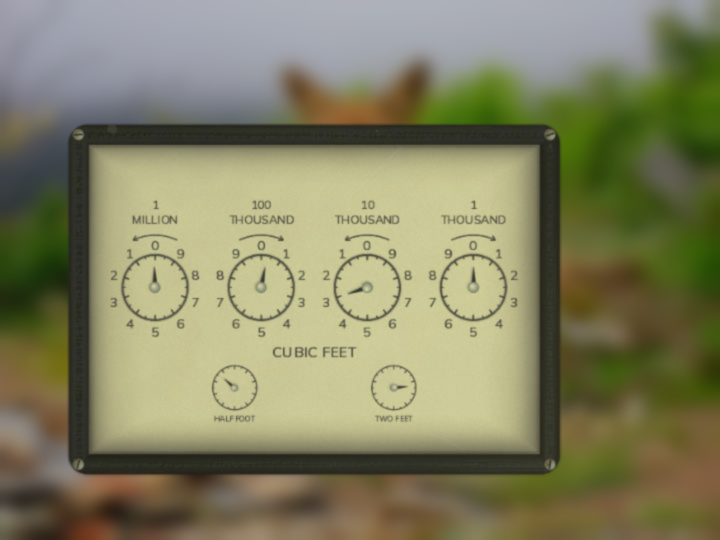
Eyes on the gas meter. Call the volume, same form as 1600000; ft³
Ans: 3000; ft³
